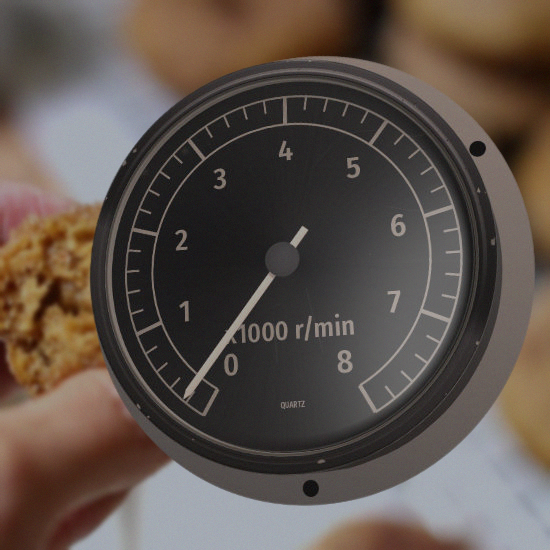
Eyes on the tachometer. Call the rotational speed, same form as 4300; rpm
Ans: 200; rpm
